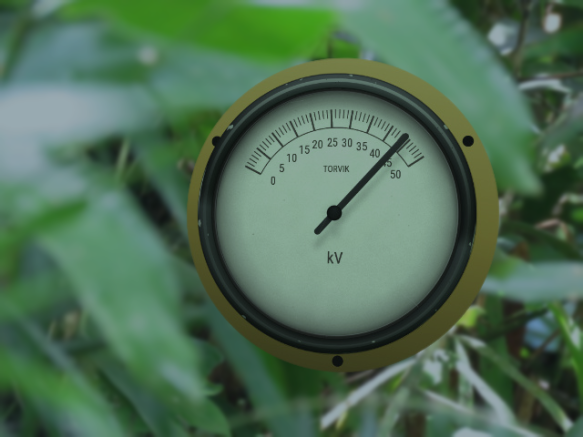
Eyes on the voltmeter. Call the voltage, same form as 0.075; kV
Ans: 44; kV
